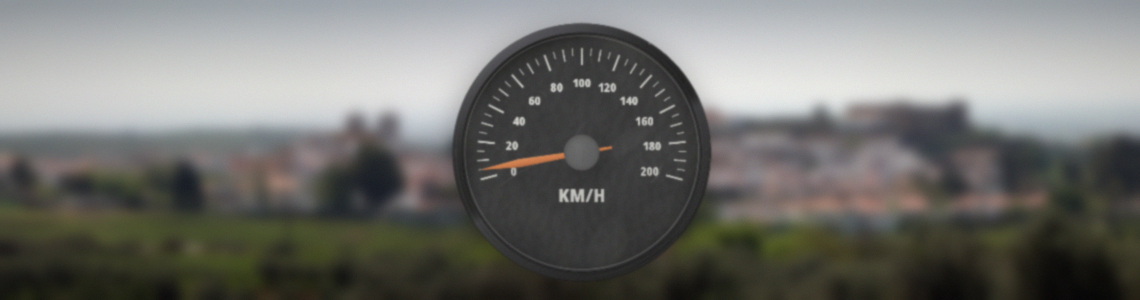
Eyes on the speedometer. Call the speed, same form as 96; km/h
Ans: 5; km/h
